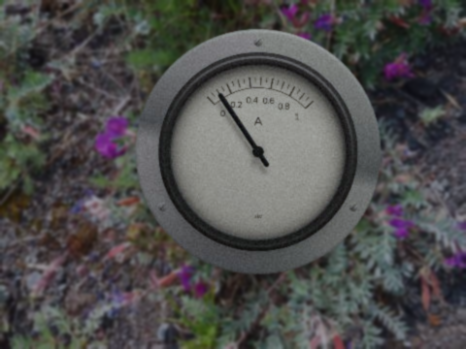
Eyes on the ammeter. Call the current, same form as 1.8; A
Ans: 0.1; A
